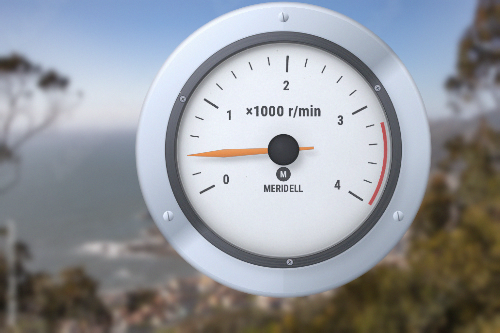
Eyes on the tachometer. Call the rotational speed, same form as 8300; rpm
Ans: 400; rpm
